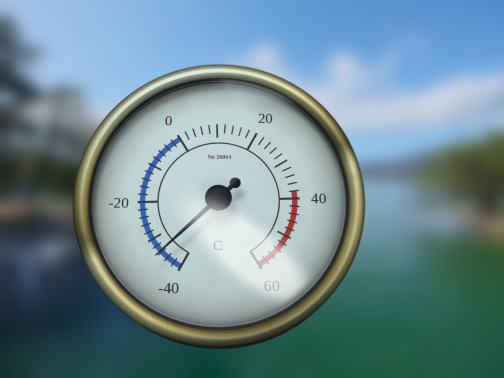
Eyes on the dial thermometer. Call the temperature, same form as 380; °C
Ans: -34; °C
